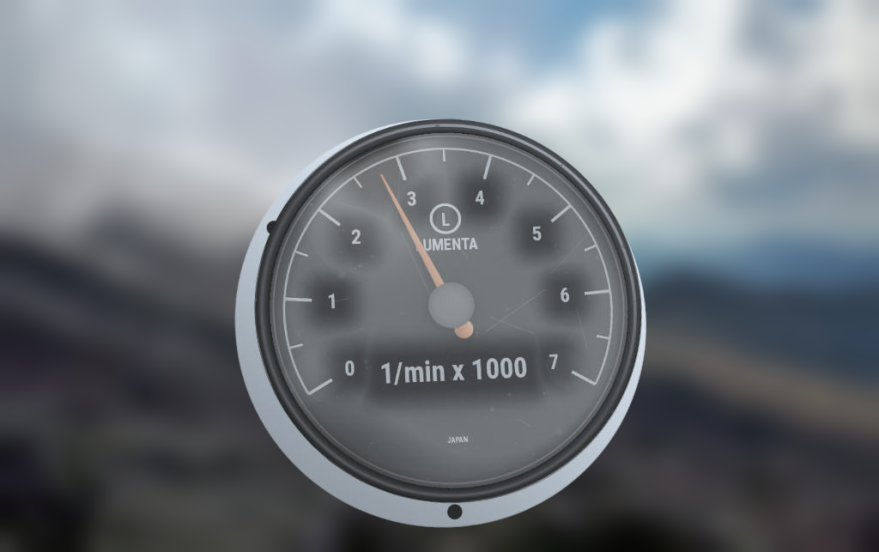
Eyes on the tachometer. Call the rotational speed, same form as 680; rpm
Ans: 2750; rpm
